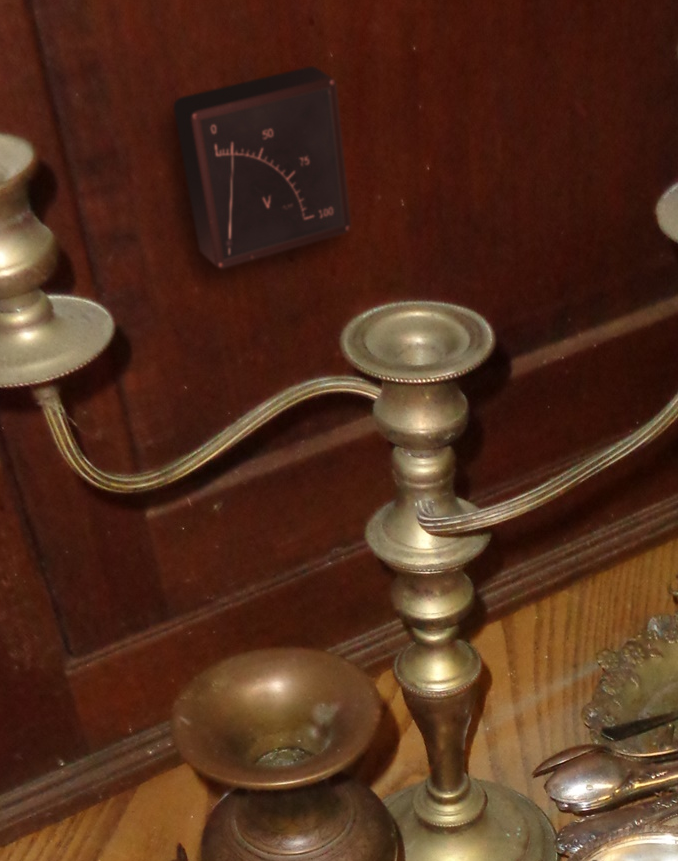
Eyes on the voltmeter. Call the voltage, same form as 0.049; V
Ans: 25; V
